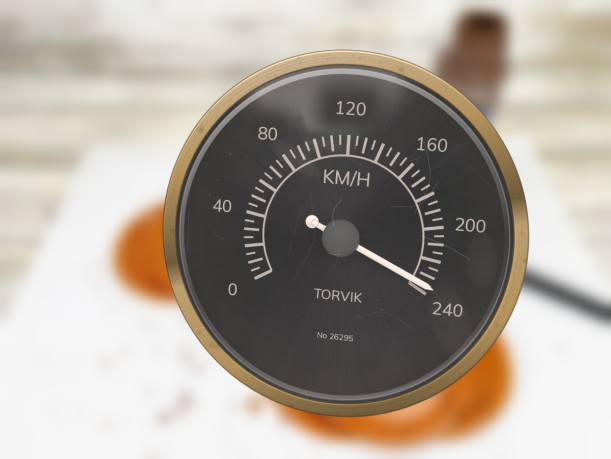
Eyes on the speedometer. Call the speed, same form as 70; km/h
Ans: 235; km/h
